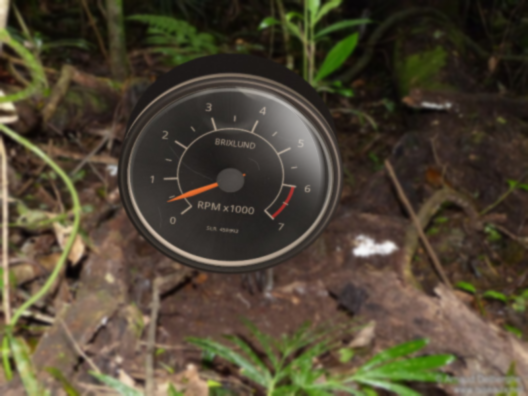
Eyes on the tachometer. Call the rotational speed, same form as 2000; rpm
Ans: 500; rpm
